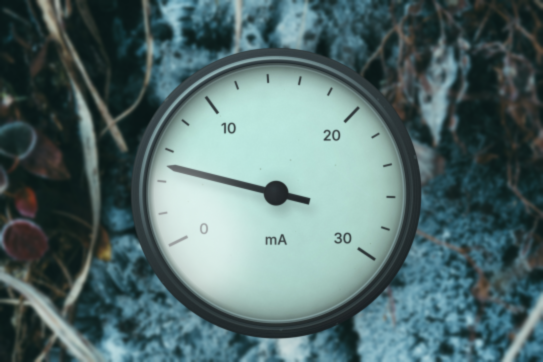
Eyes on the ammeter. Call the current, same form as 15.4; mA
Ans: 5; mA
